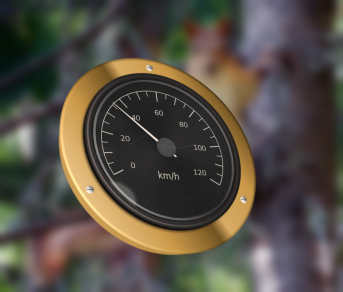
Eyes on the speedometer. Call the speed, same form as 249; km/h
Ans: 35; km/h
